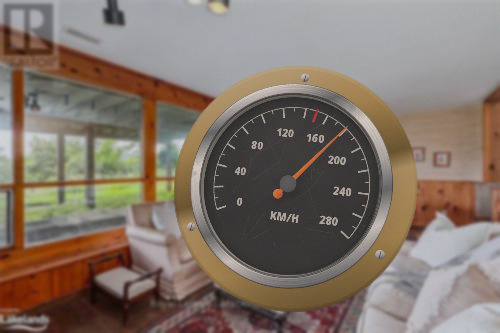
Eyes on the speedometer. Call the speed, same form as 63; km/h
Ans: 180; km/h
